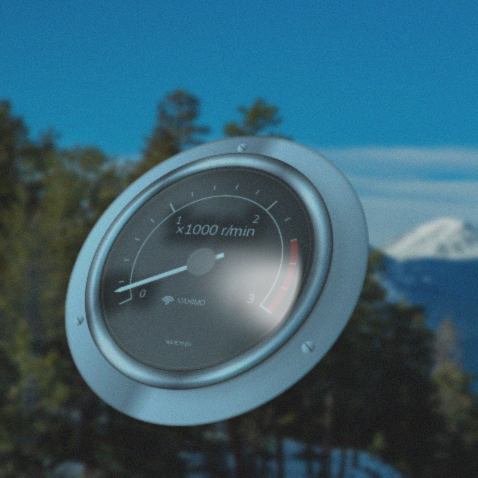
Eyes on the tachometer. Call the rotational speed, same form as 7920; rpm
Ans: 100; rpm
